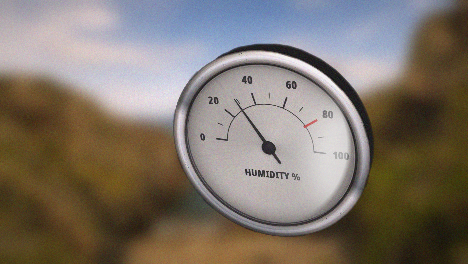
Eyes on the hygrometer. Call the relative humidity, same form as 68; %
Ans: 30; %
